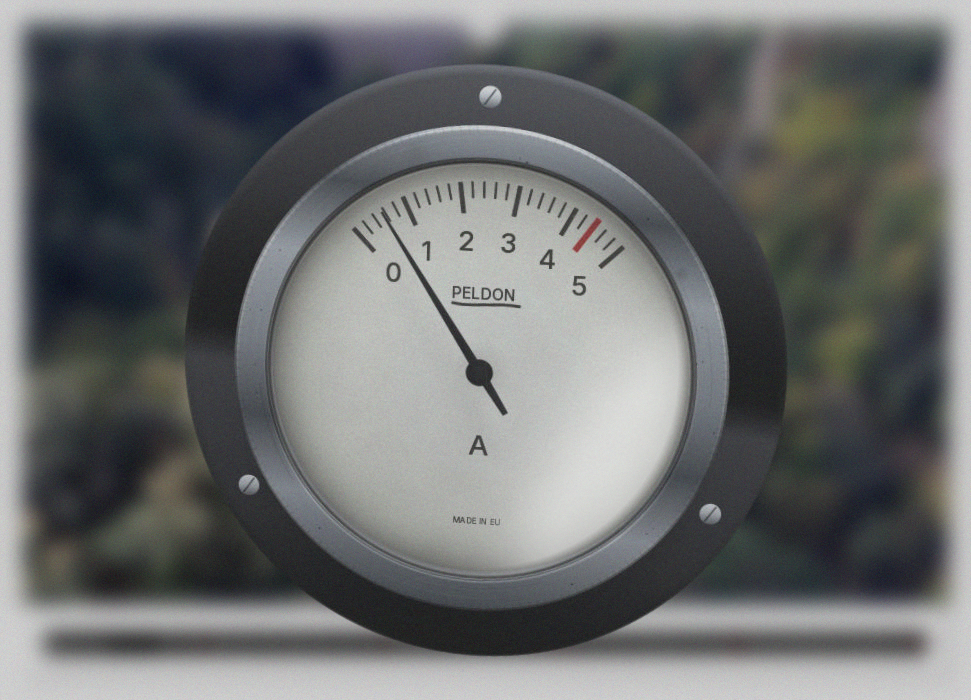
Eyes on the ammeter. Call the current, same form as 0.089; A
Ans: 0.6; A
